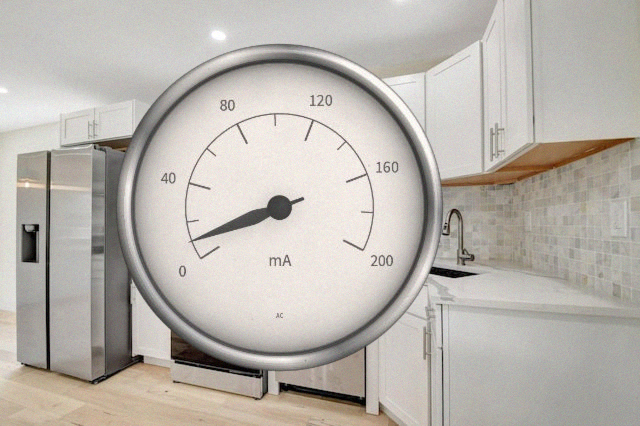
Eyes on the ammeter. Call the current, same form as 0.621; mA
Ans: 10; mA
